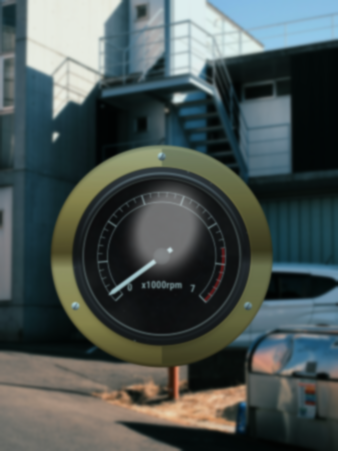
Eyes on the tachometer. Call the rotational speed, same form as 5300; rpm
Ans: 200; rpm
